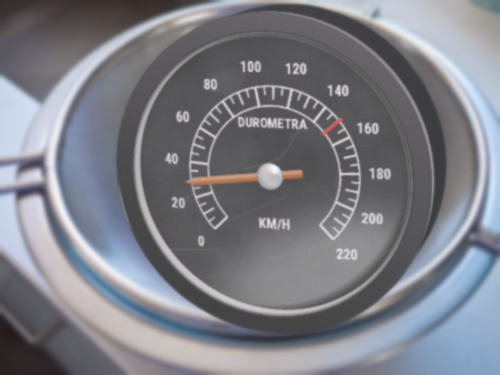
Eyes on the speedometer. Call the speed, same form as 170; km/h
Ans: 30; km/h
